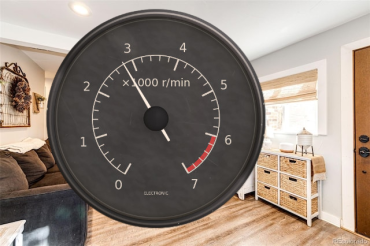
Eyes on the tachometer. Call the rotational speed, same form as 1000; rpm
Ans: 2800; rpm
